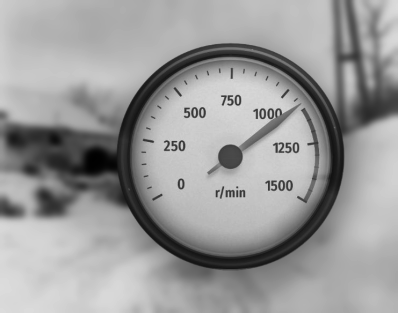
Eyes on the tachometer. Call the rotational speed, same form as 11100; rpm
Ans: 1075; rpm
